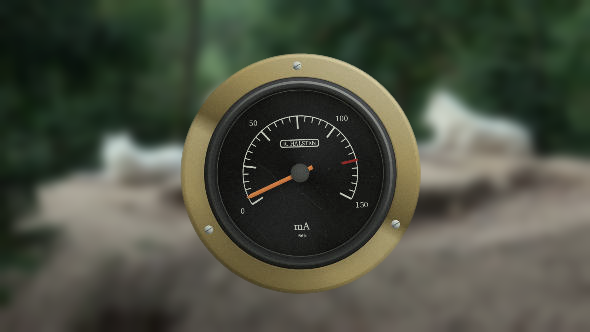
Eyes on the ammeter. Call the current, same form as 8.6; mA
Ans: 5; mA
